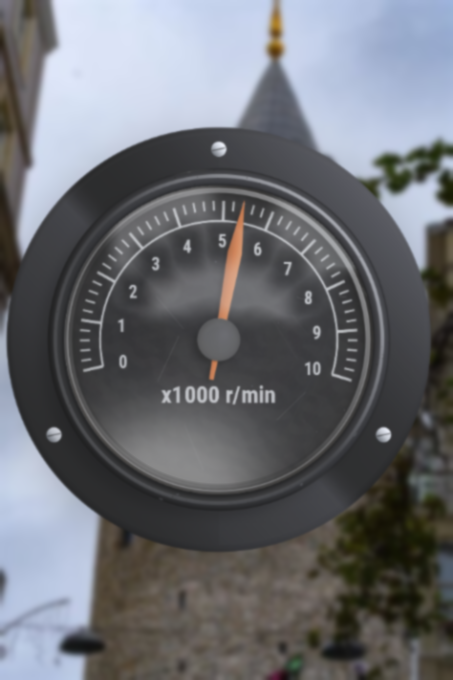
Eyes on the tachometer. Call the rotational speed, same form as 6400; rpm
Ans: 5400; rpm
